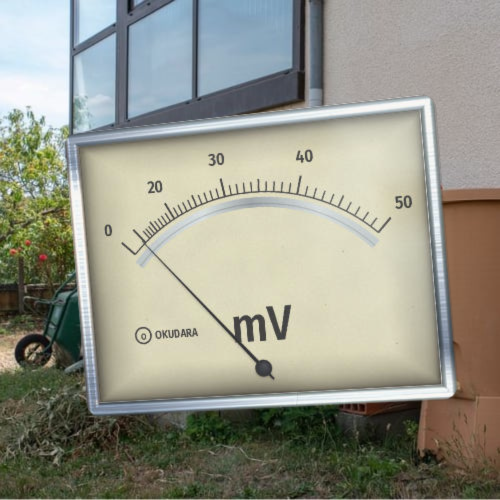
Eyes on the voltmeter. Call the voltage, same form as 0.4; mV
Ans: 10; mV
